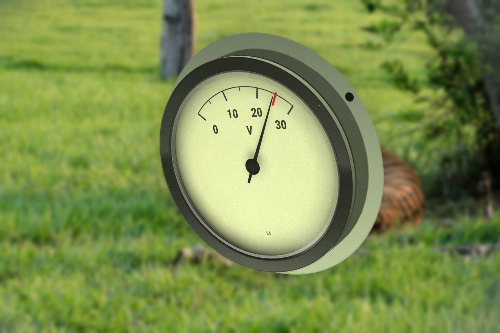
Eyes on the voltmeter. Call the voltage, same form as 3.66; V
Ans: 25; V
